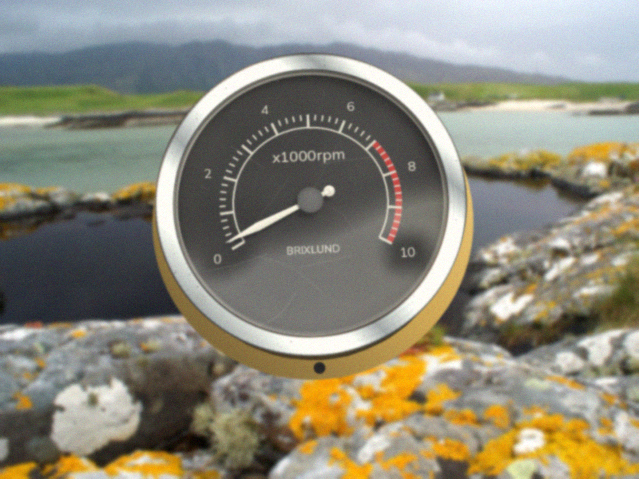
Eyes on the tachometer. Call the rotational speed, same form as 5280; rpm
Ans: 200; rpm
